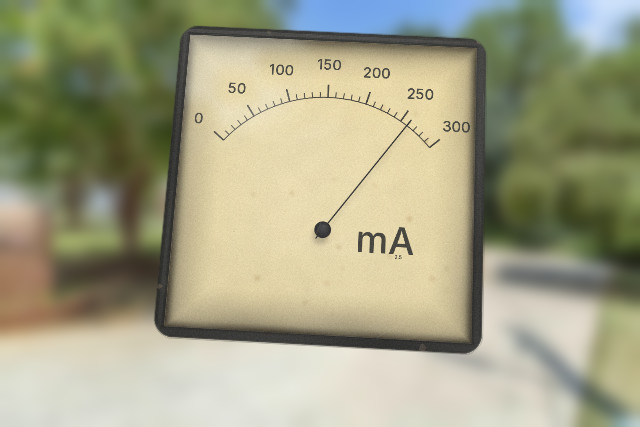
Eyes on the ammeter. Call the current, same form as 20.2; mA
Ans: 260; mA
